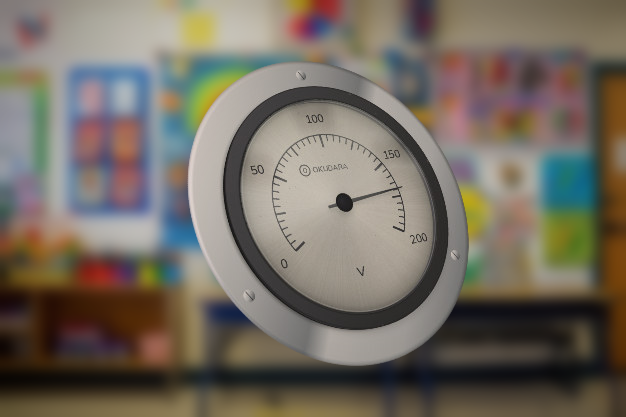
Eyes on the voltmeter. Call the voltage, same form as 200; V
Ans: 170; V
